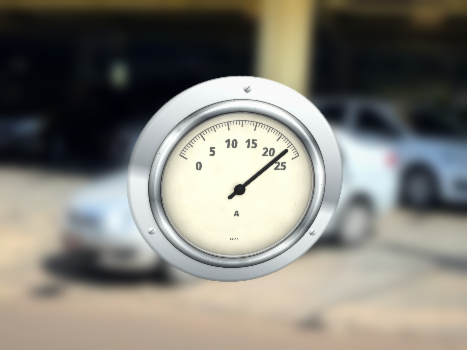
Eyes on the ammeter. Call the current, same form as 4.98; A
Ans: 22.5; A
